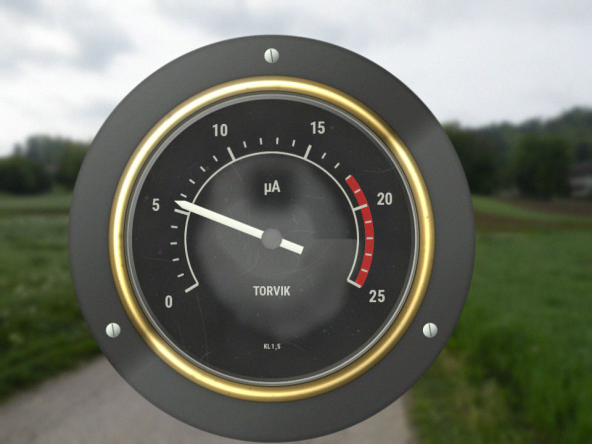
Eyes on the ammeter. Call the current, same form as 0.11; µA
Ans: 5.5; µA
